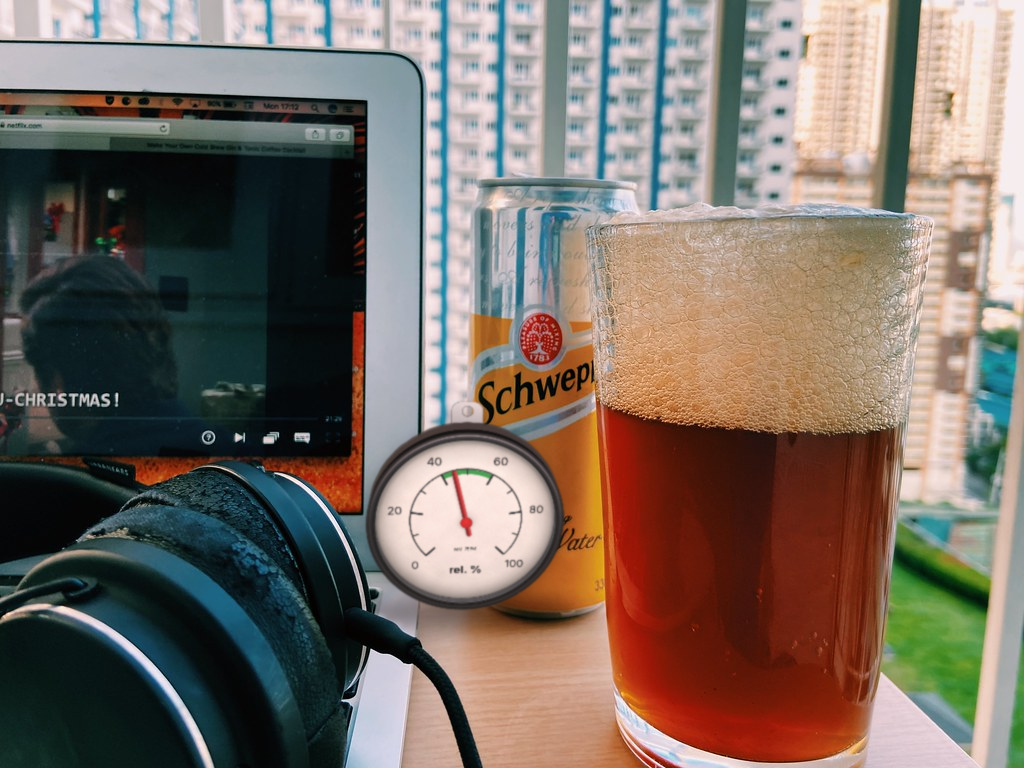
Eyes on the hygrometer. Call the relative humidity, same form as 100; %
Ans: 45; %
